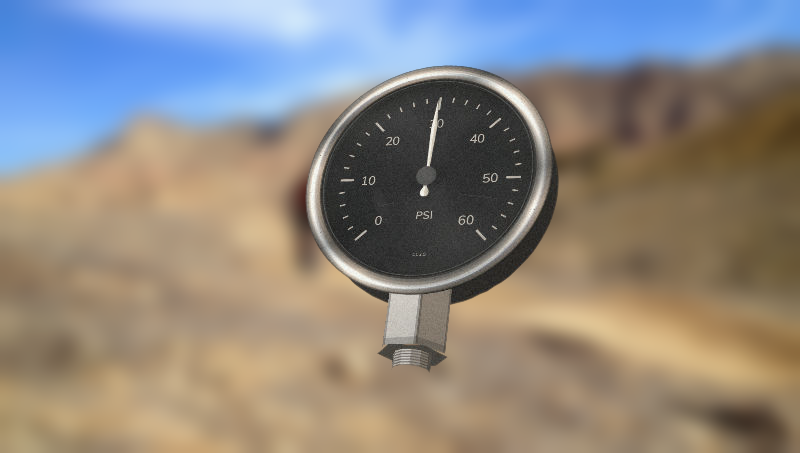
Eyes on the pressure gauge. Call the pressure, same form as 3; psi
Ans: 30; psi
